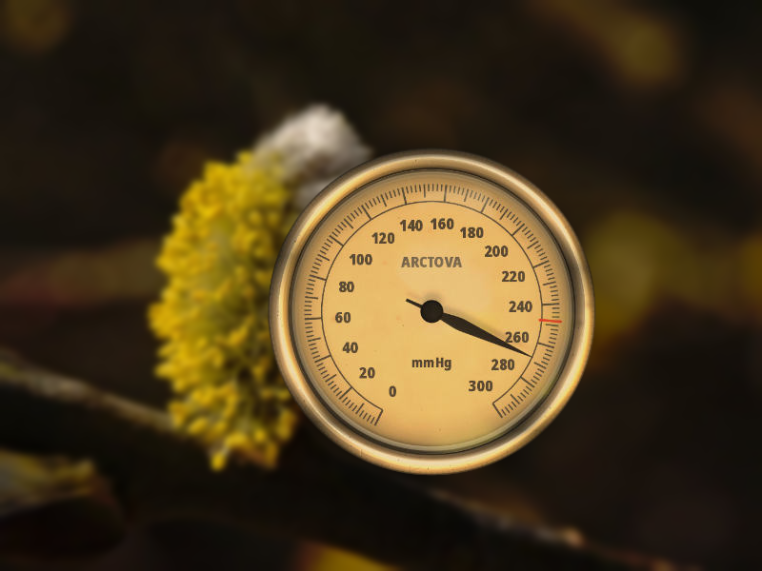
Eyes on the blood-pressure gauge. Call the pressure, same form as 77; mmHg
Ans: 268; mmHg
